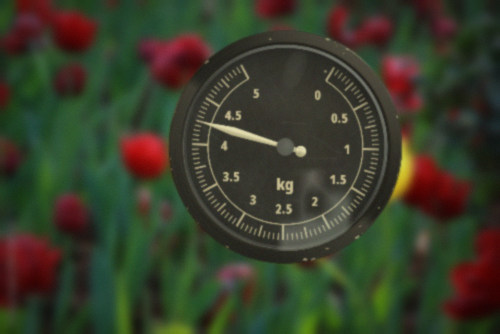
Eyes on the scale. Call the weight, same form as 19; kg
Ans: 4.25; kg
